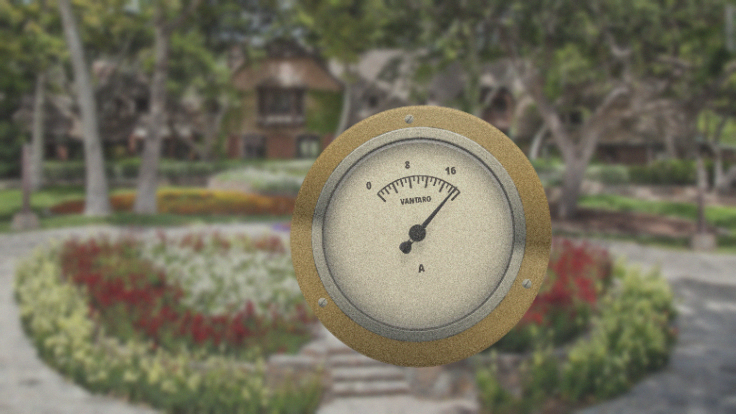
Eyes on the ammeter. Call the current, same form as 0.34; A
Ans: 19; A
